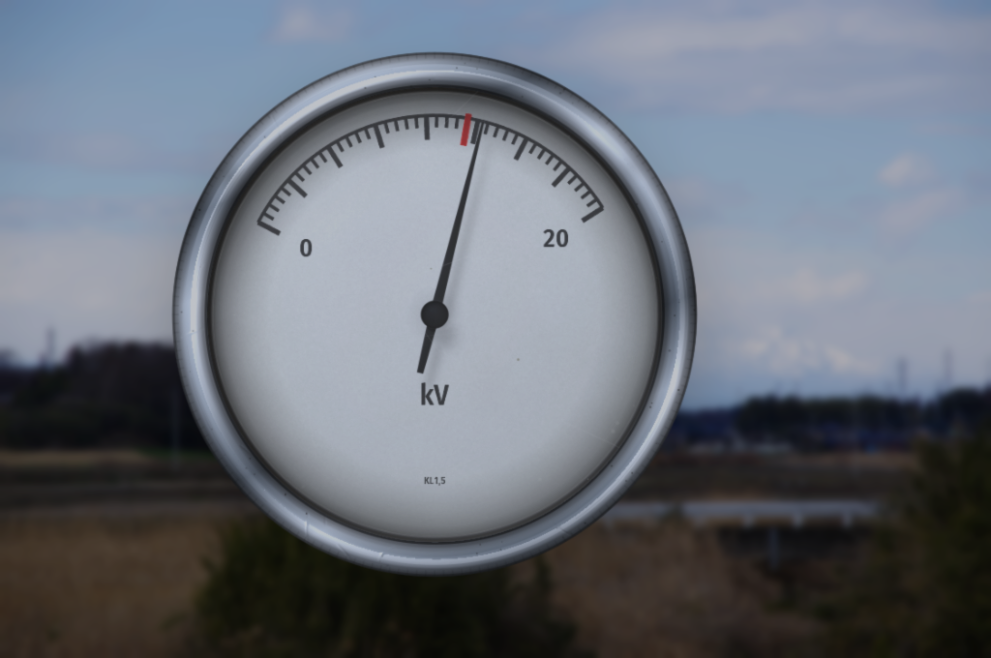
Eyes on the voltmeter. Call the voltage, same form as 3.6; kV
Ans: 12.75; kV
